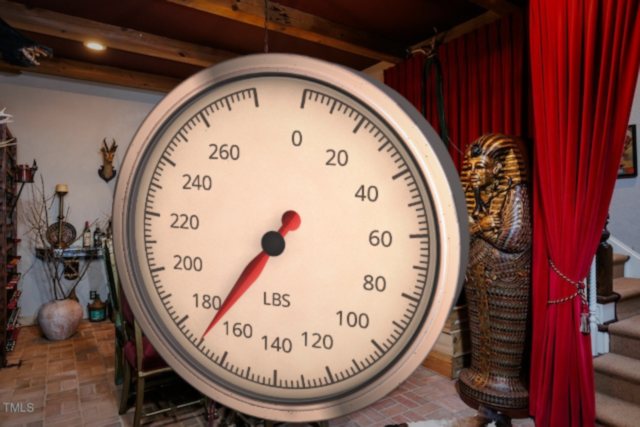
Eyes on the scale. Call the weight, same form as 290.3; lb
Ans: 170; lb
